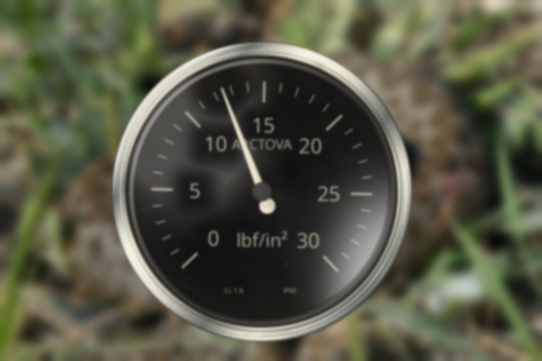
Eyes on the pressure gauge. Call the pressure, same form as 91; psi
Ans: 12.5; psi
